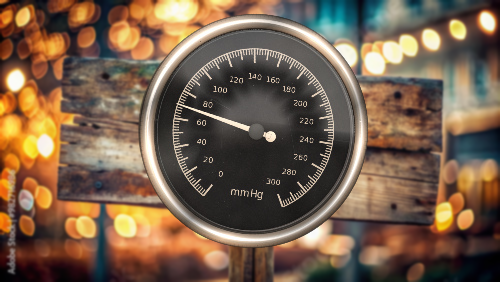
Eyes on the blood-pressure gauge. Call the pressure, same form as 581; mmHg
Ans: 70; mmHg
